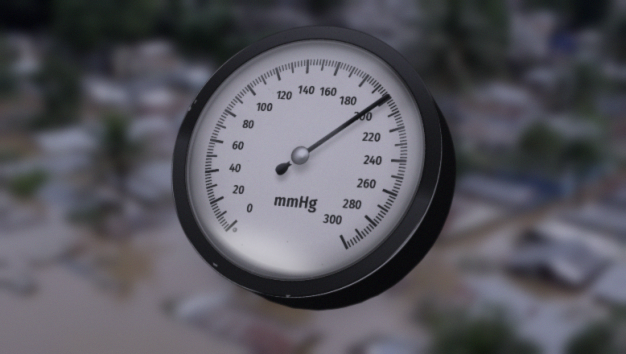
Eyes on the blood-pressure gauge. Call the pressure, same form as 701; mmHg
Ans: 200; mmHg
